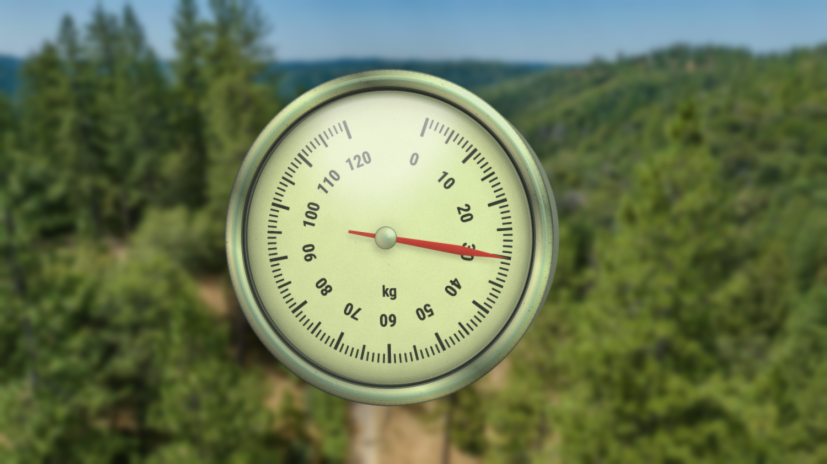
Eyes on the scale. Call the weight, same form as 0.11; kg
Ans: 30; kg
